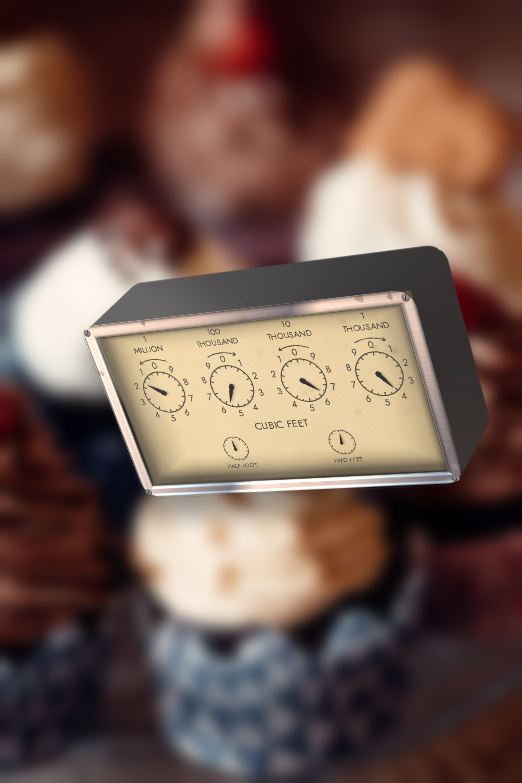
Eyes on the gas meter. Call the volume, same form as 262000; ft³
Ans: 156400; ft³
